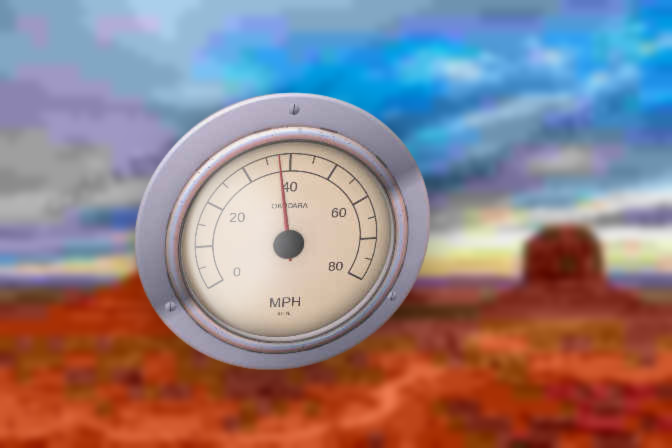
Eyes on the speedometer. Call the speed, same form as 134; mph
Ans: 37.5; mph
